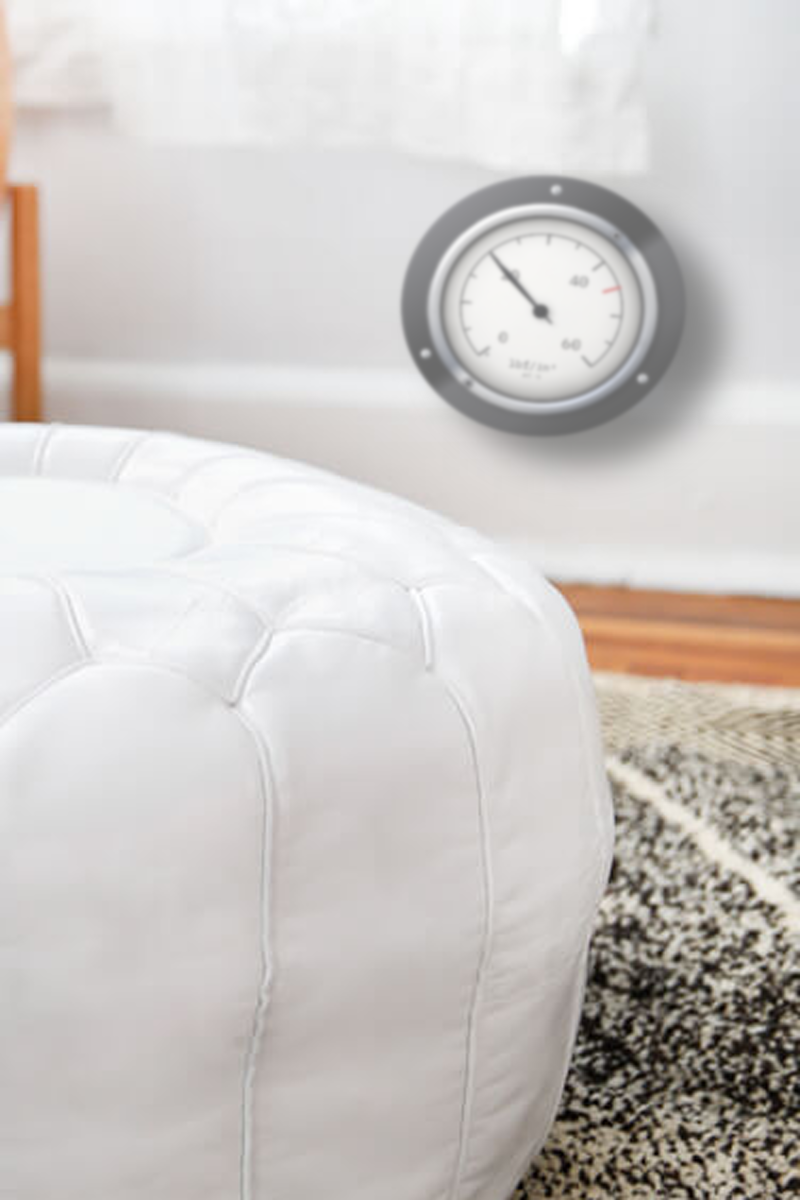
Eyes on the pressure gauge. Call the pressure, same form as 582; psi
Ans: 20; psi
